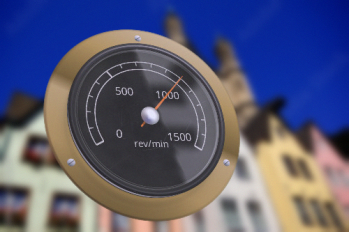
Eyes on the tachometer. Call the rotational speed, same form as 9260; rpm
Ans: 1000; rpm
